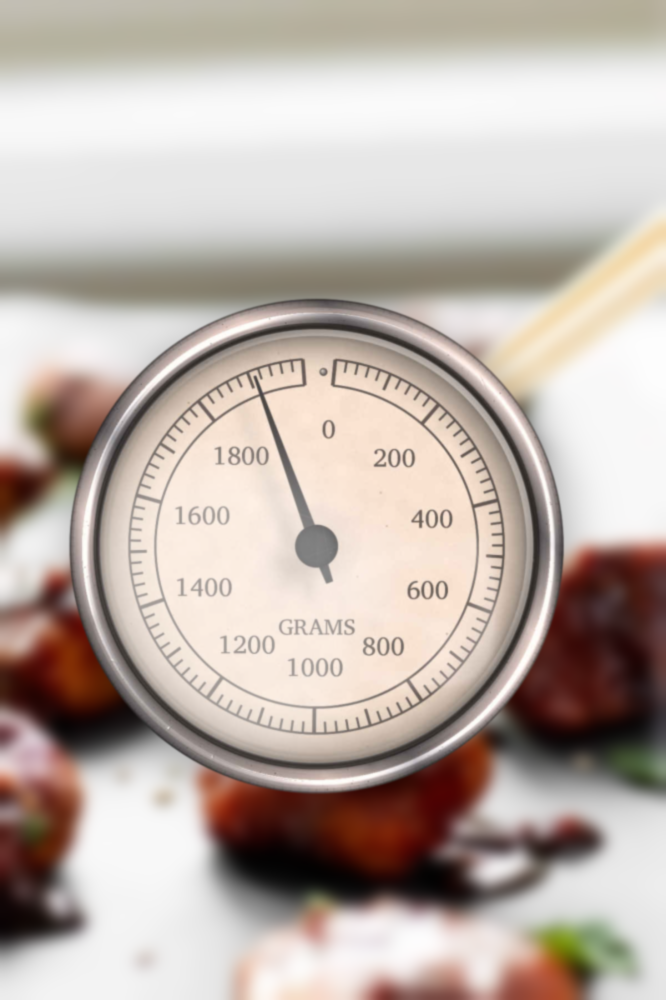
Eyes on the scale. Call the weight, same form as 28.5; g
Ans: 1910; g
